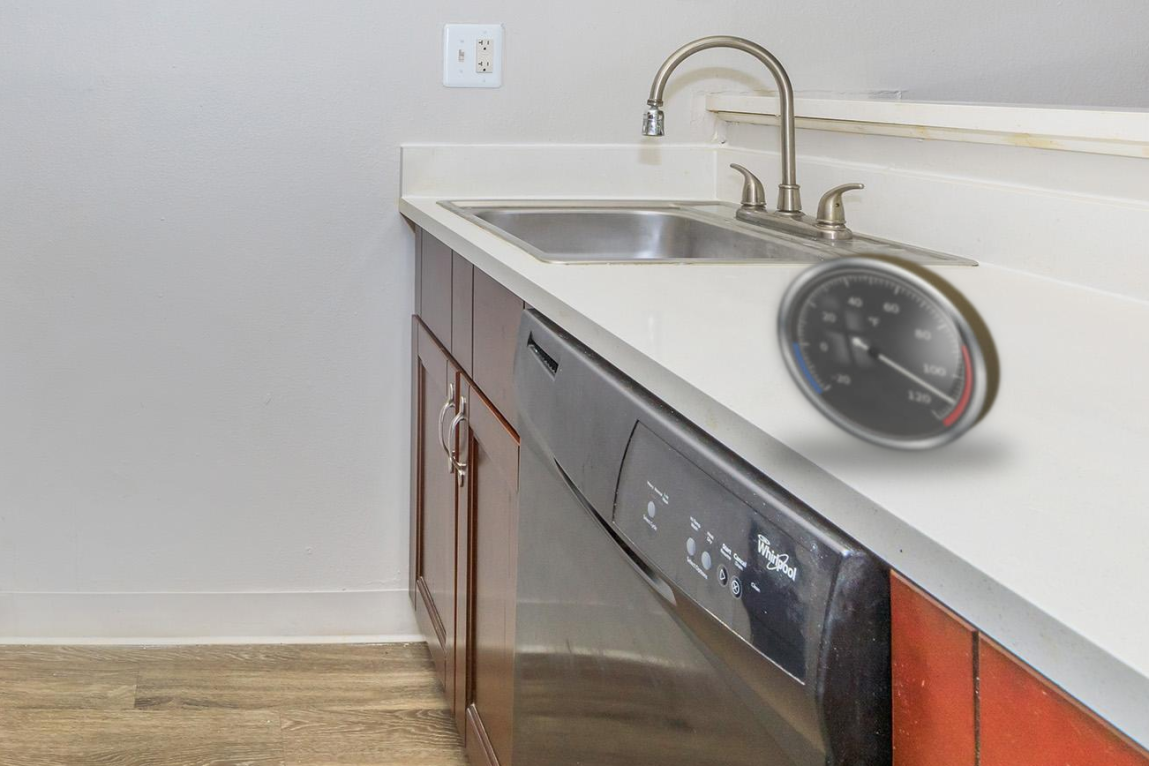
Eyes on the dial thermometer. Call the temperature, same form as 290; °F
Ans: 110; °F
